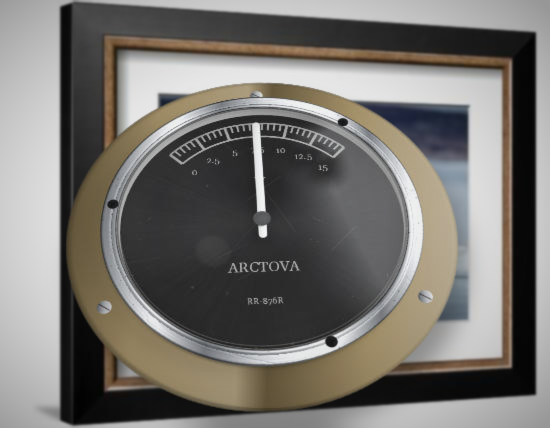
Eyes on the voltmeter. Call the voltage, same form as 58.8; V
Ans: 7.5; V
